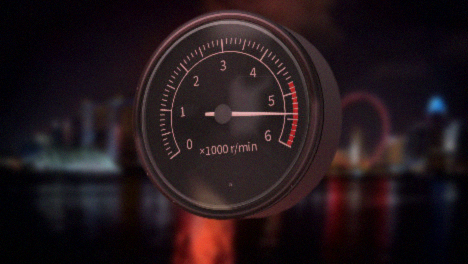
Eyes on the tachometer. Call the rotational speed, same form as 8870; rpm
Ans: 5400; rpm
